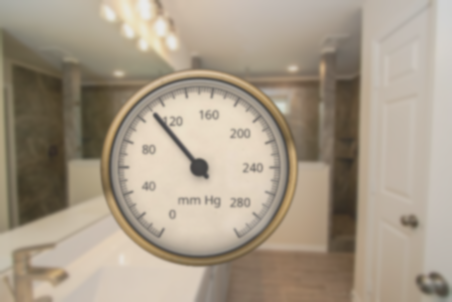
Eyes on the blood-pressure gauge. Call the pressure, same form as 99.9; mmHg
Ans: 110; mmHg
